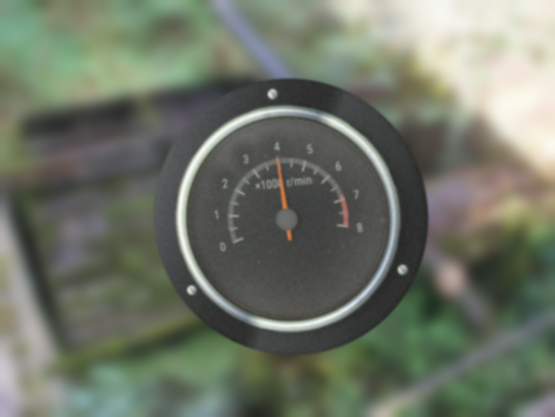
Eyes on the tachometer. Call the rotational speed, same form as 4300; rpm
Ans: 4000; rpm
